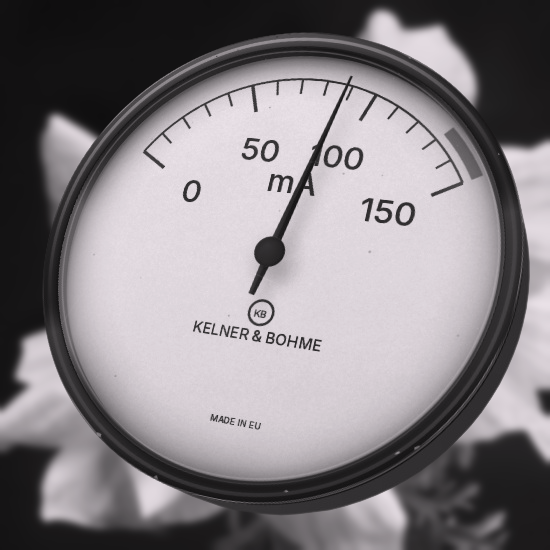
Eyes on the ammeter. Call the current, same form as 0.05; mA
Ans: 90; mA
